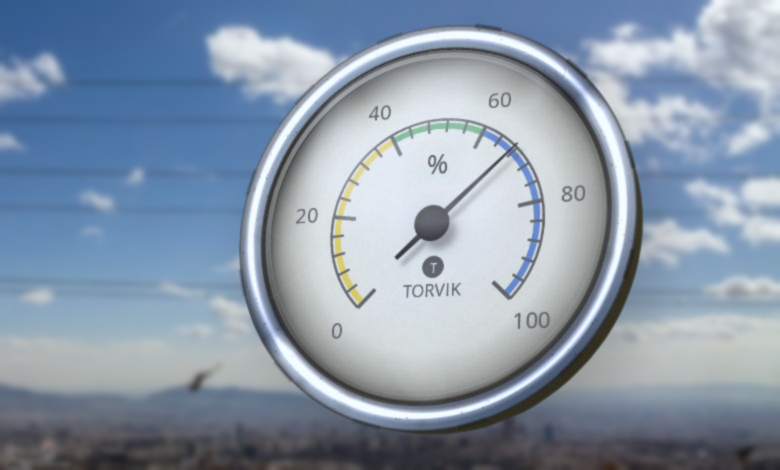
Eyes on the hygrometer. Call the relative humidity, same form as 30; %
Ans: 68; %
